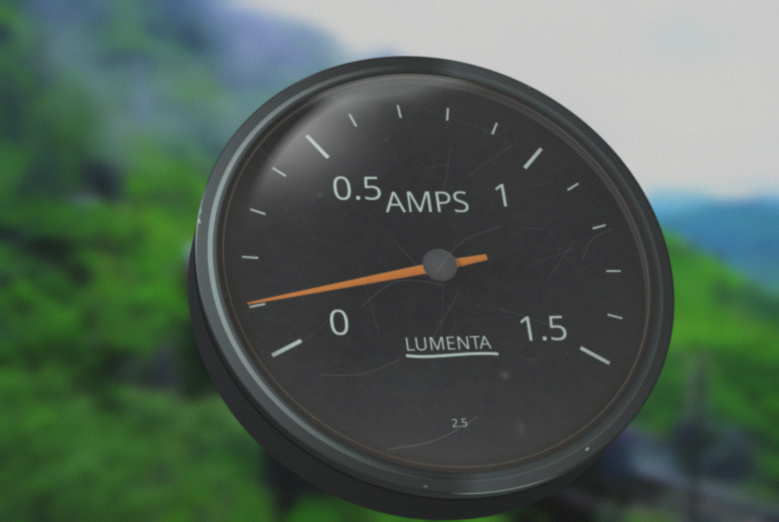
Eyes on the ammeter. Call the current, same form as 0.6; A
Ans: 0.1; A
